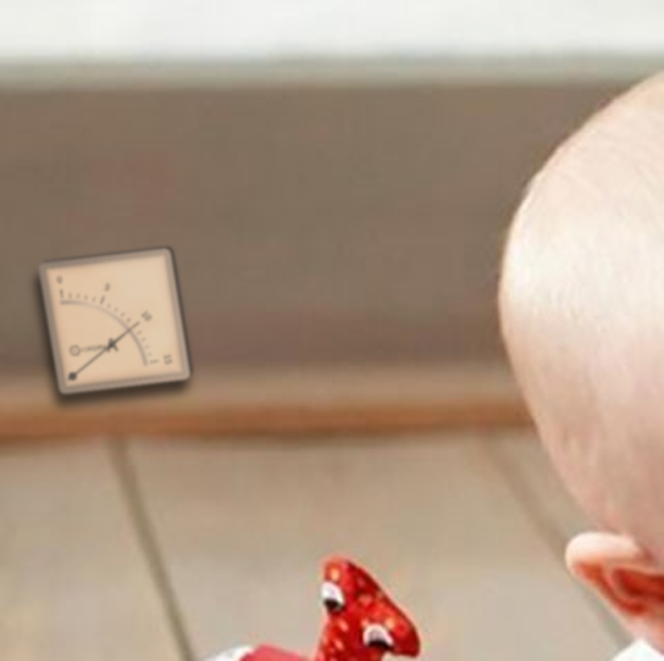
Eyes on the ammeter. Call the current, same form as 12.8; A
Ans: 10; A
